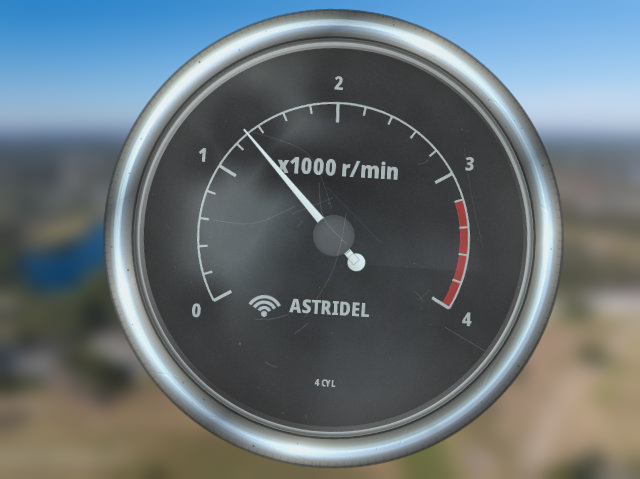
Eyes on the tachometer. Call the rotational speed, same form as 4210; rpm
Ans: 1300; rpm
